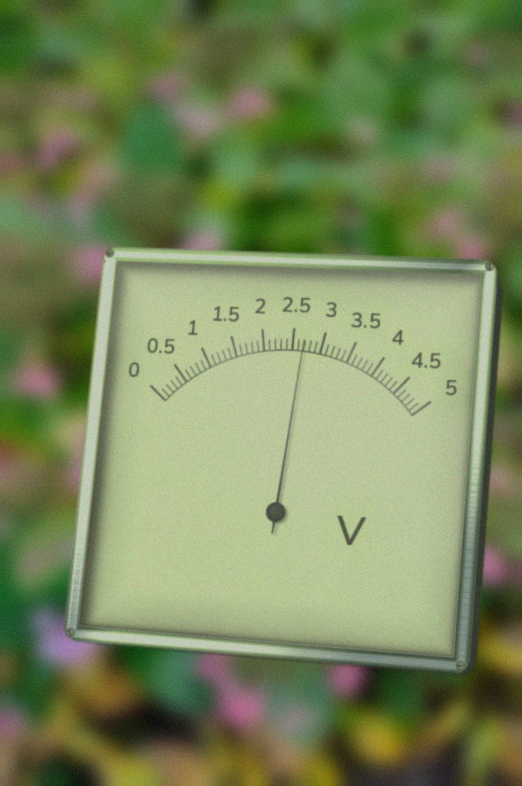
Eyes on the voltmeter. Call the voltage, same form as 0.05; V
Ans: 2.7; V
